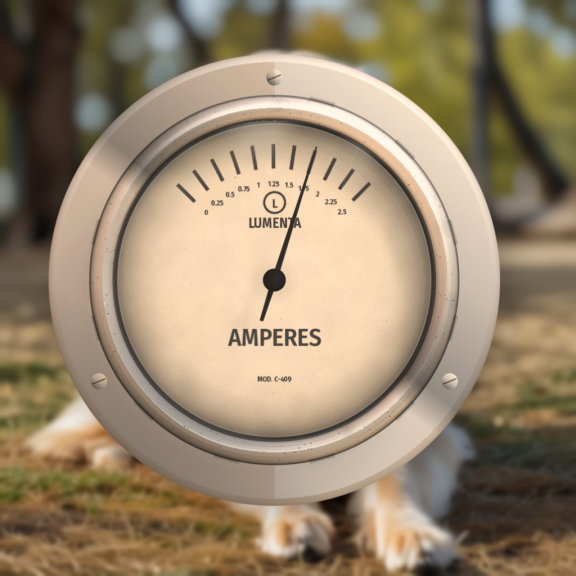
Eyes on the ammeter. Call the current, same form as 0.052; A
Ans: 1.75; A
